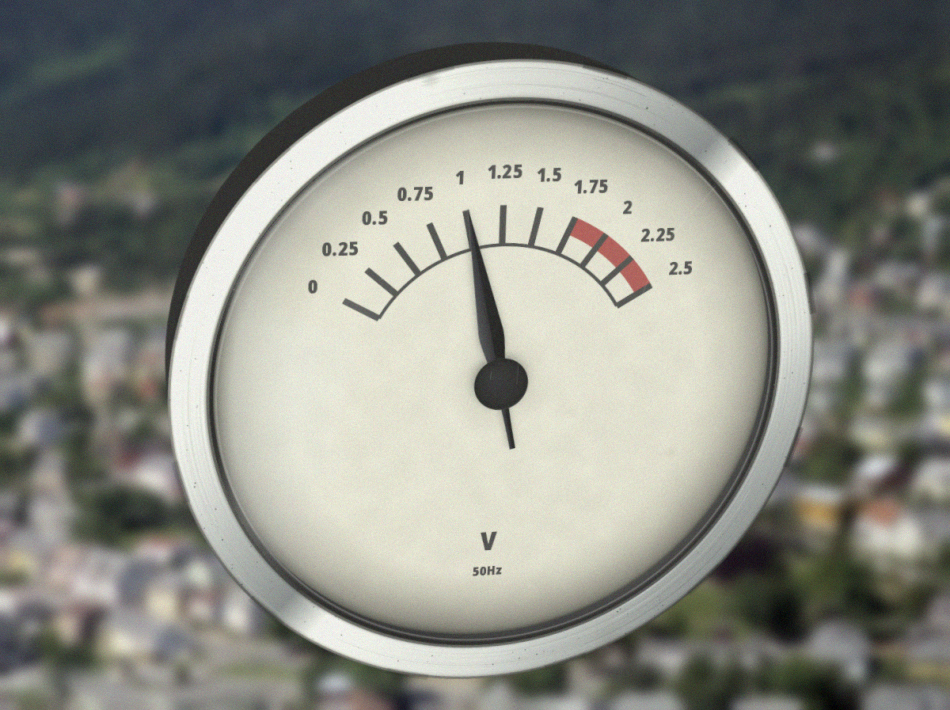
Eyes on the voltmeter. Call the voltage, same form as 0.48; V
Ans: 1; V
